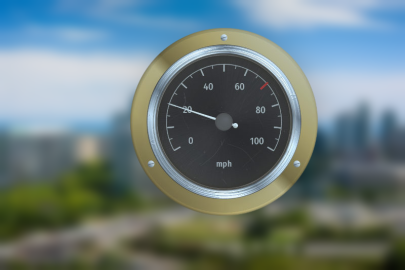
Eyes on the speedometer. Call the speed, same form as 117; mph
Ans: 20; mph
